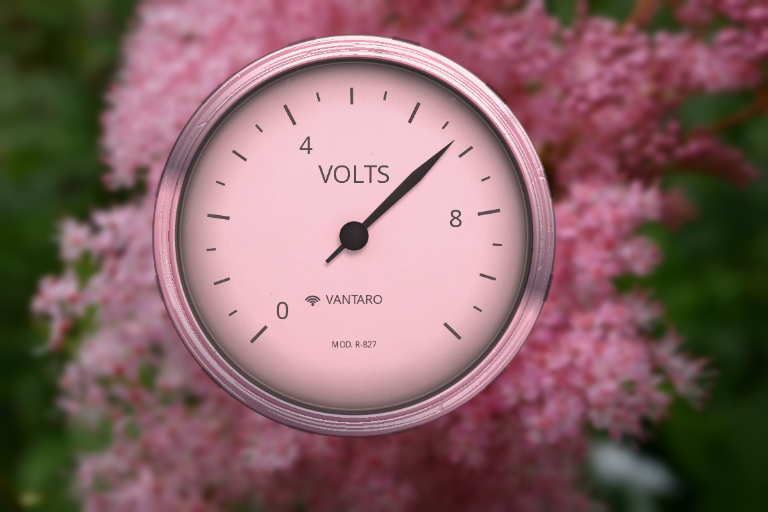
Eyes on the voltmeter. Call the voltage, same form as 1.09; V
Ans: 6.75; V
